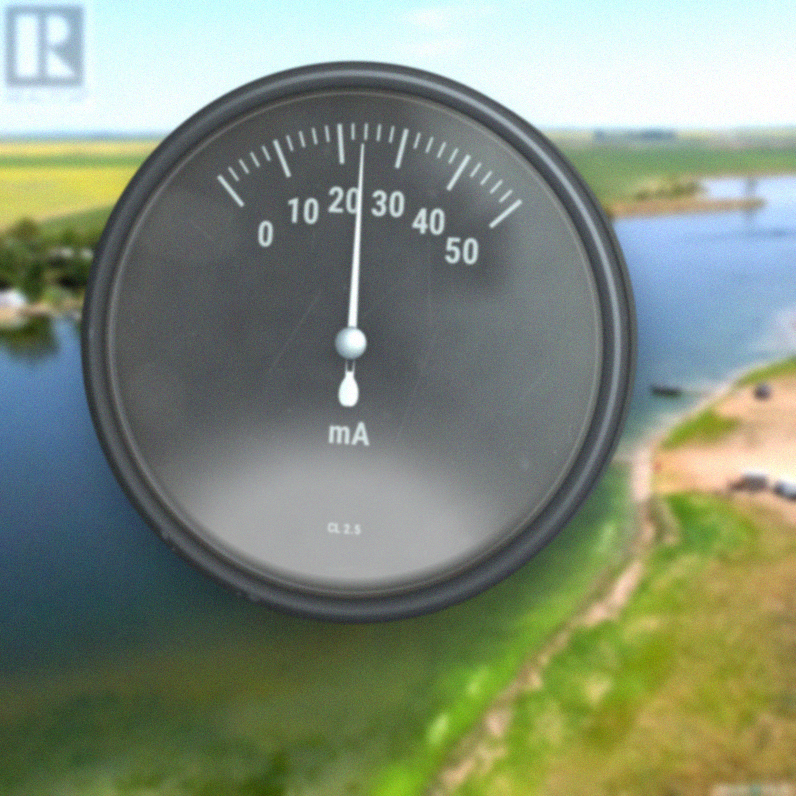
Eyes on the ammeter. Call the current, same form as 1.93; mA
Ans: 24; mA
